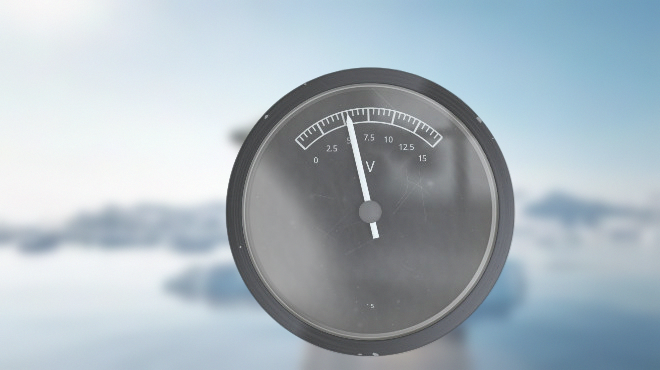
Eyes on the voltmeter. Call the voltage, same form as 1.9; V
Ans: 5.5; V
